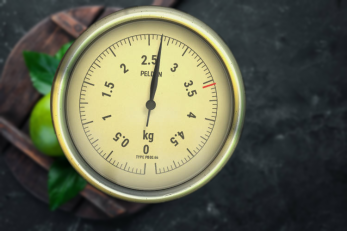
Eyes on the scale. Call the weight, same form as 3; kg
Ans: 2.65; kg
